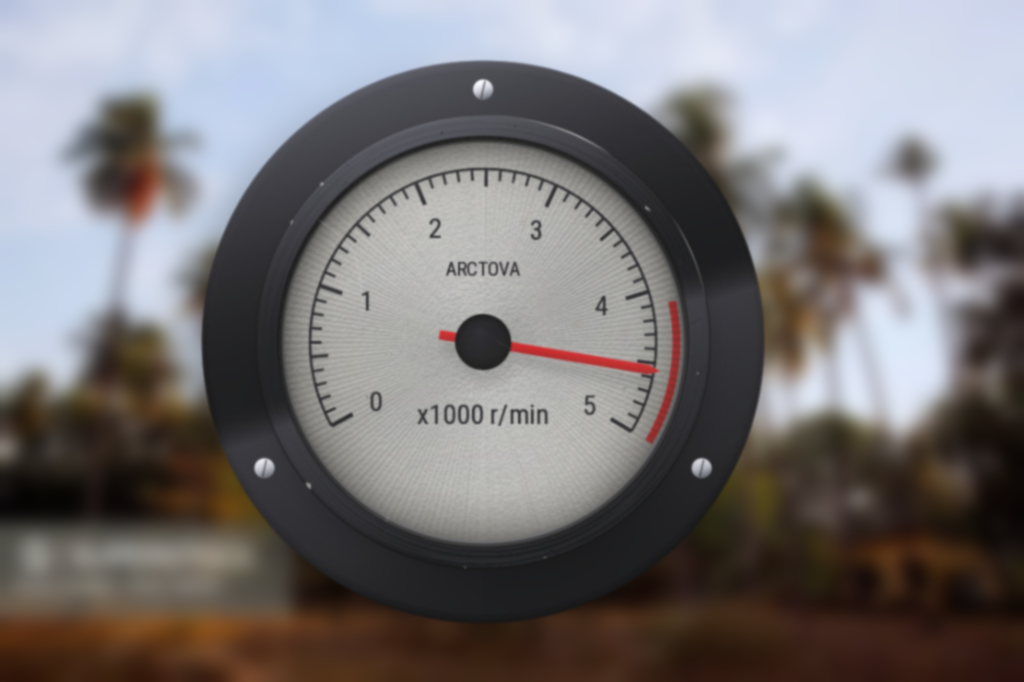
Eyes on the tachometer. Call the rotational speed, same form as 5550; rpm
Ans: 4550; rpm
